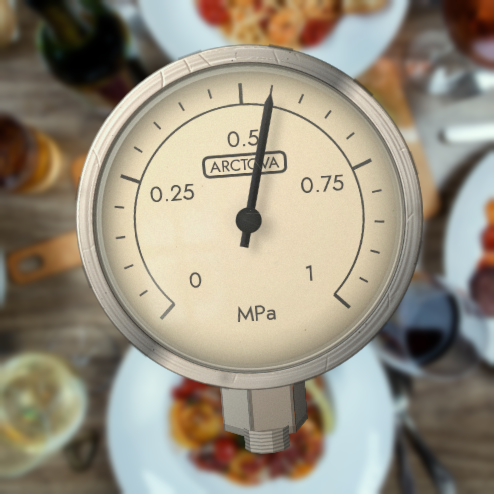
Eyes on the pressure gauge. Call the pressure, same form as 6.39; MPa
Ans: 0.55; MPa
